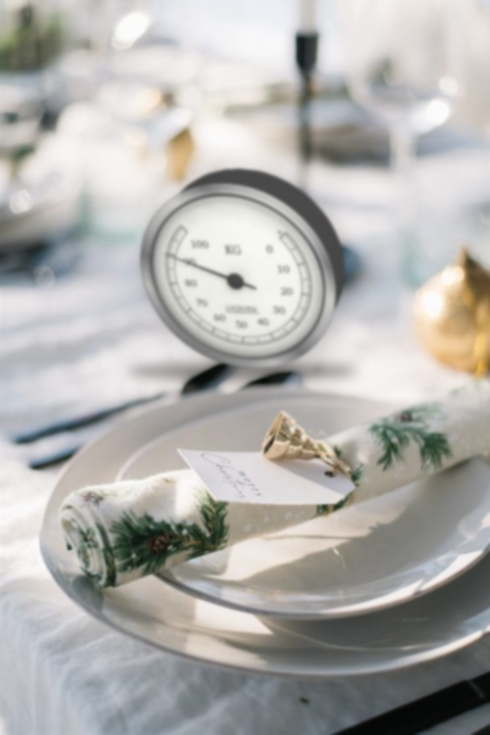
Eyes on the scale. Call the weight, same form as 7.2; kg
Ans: 90; kg
